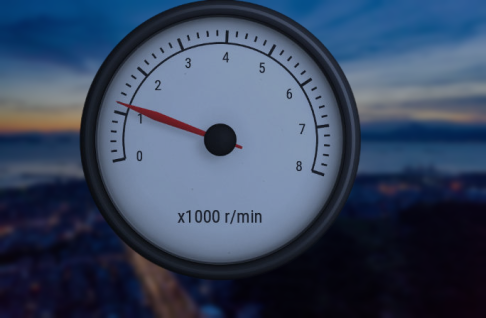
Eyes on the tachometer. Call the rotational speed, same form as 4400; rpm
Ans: 1200; rpm
